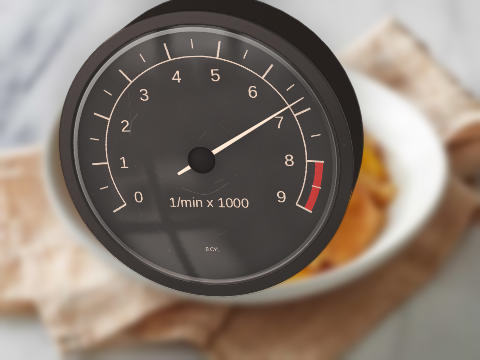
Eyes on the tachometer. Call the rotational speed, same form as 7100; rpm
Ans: 6750; rpm
